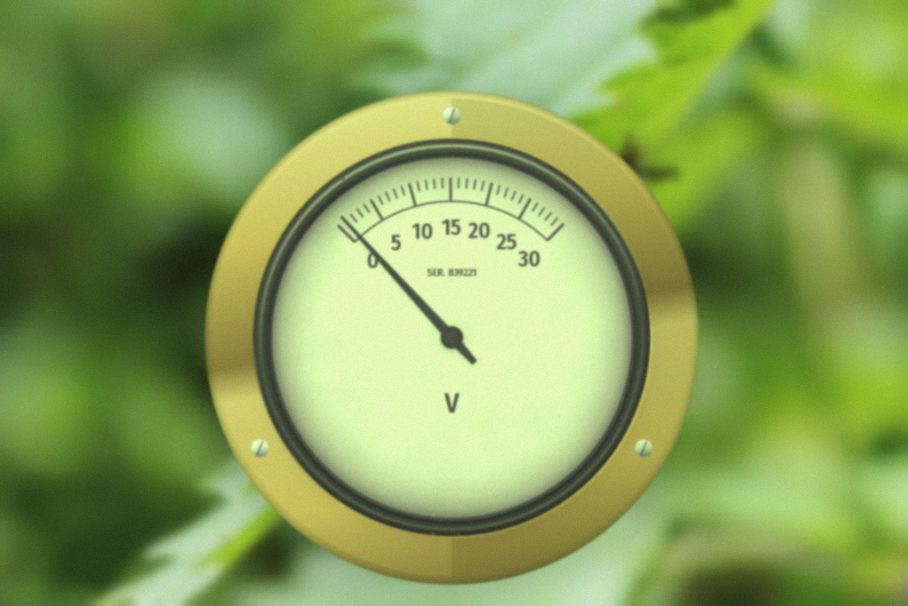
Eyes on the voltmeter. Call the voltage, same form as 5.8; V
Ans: 1; V
